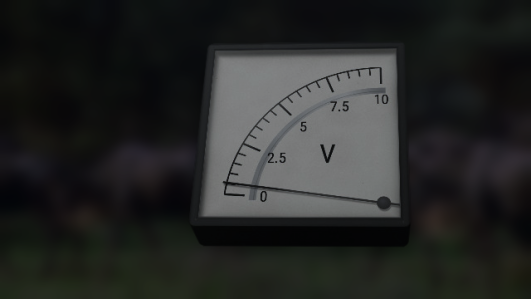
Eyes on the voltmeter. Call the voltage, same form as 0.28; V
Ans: 0.5; V
